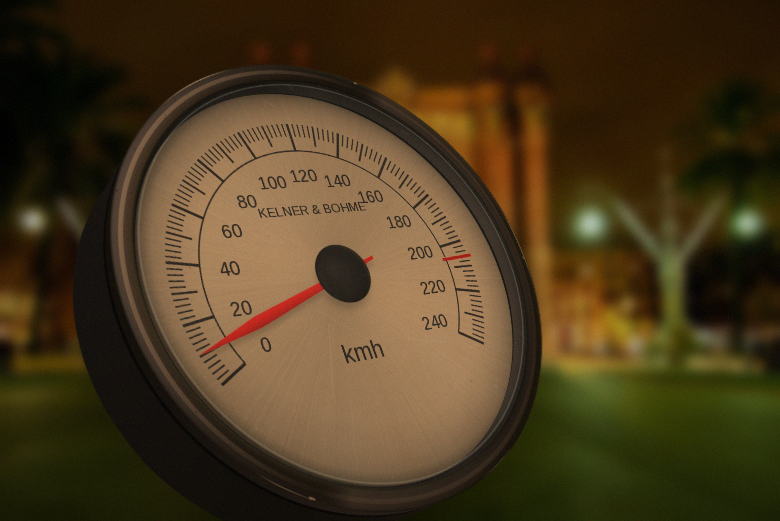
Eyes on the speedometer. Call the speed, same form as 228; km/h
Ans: 10; km/h
